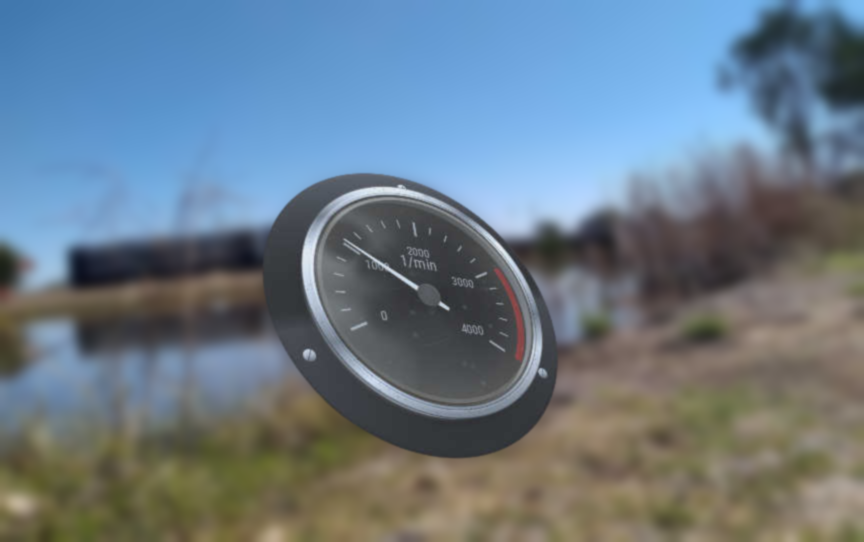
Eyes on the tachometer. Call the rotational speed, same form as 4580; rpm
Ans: 1000; rpm
